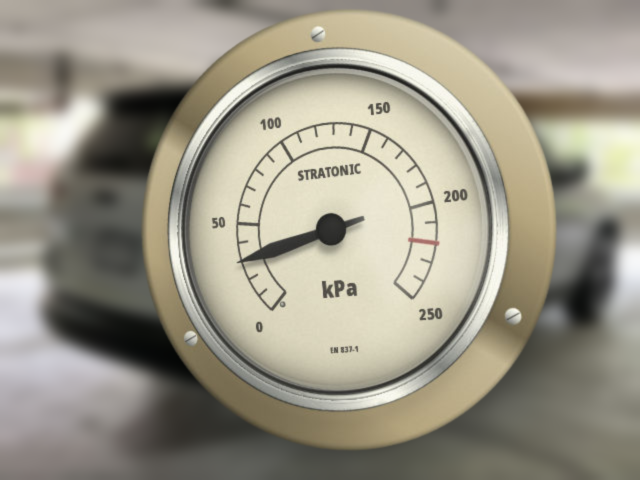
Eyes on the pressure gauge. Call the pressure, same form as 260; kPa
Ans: 30; kPa
